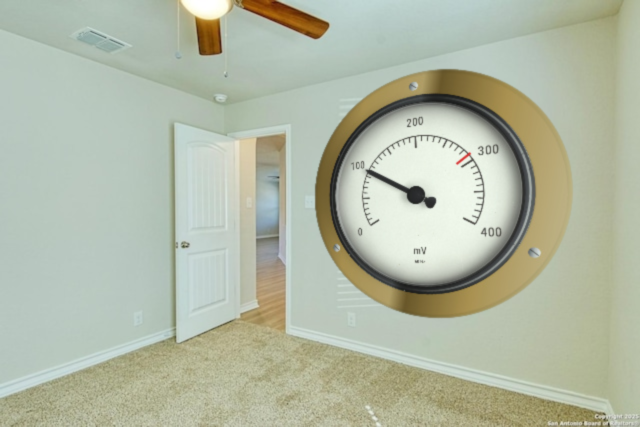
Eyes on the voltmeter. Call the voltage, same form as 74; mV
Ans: 100; mV
